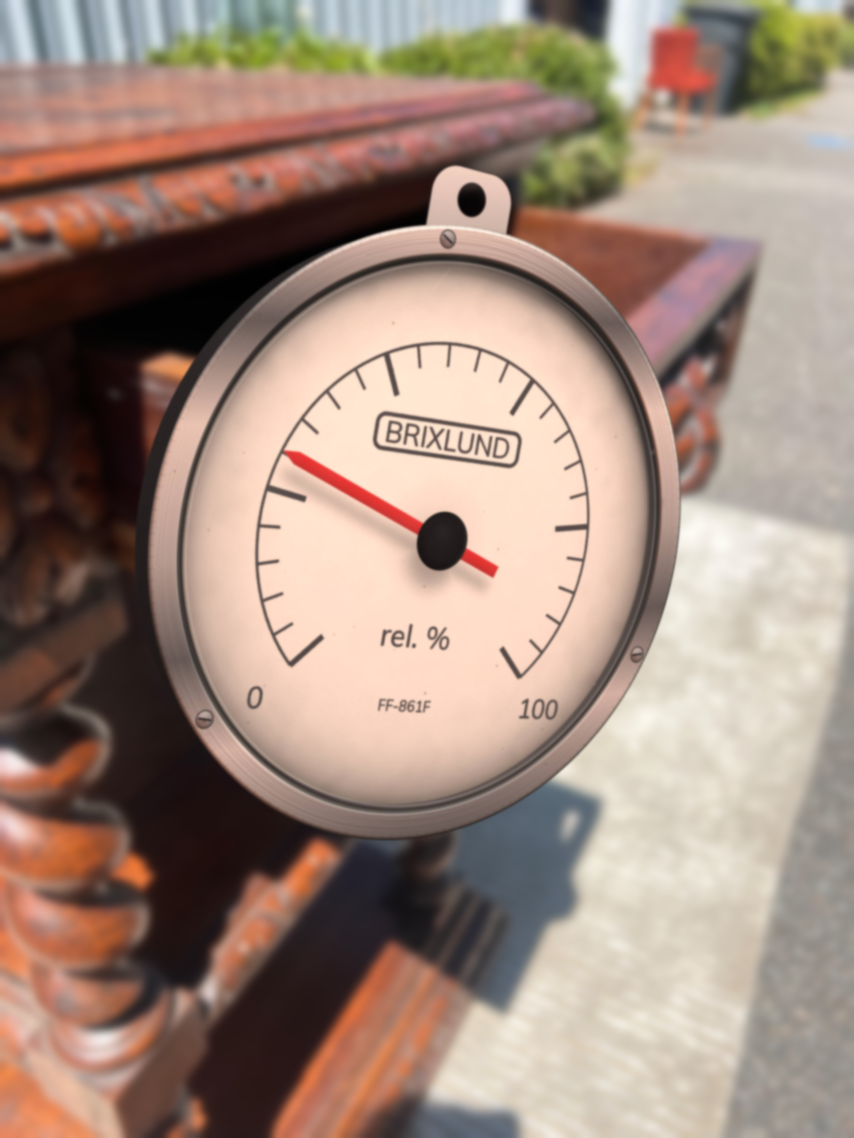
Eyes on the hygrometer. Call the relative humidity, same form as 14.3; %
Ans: 24; %
